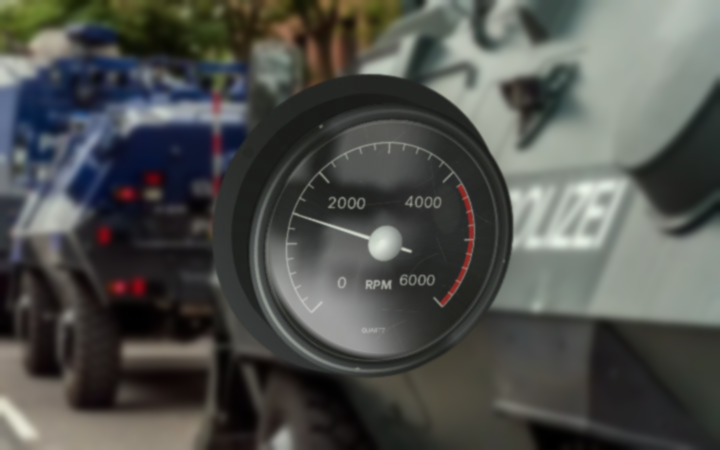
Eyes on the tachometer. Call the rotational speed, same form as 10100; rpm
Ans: 1400; rpm
